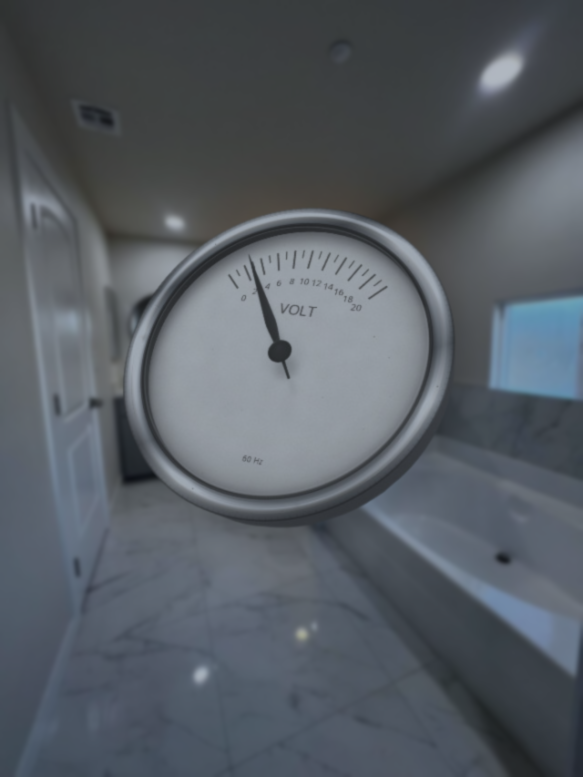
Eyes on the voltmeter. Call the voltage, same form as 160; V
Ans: 3; V
